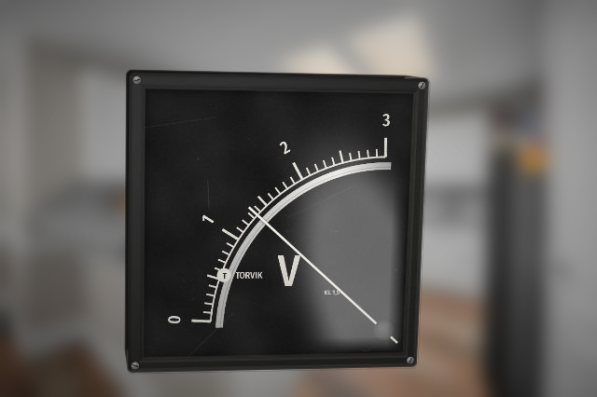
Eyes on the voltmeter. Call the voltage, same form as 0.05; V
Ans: 1.35; V
